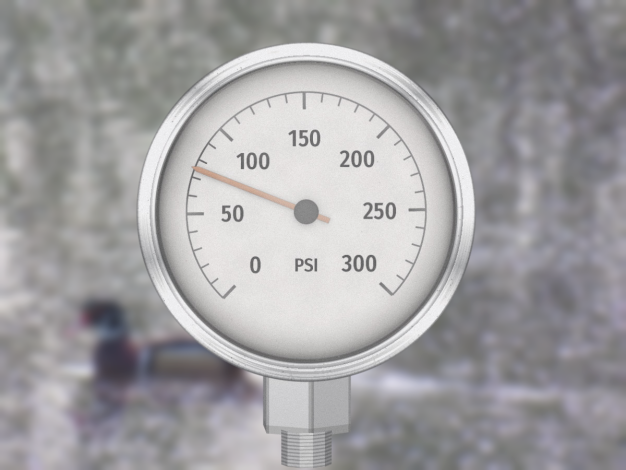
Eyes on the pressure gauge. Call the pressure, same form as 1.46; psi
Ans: 75; psi
